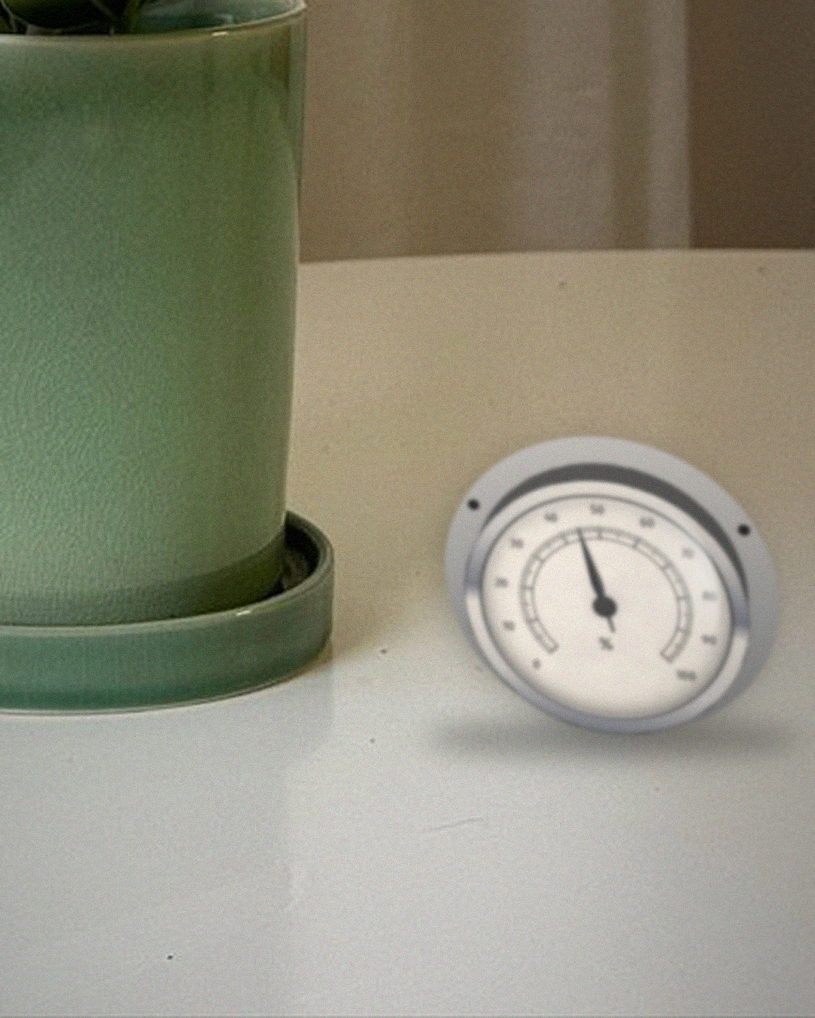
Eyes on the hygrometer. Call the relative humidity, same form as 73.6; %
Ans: 45; %
